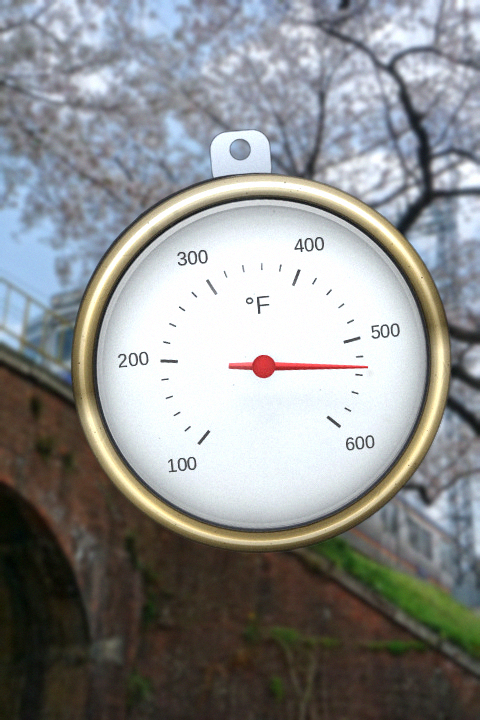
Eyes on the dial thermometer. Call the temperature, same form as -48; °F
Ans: 530; °F
